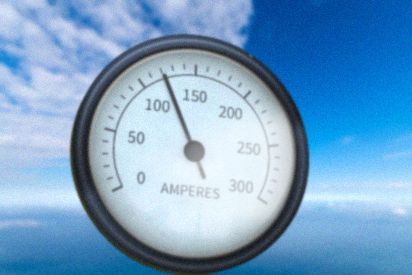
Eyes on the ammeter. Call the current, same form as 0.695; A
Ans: 120; A
